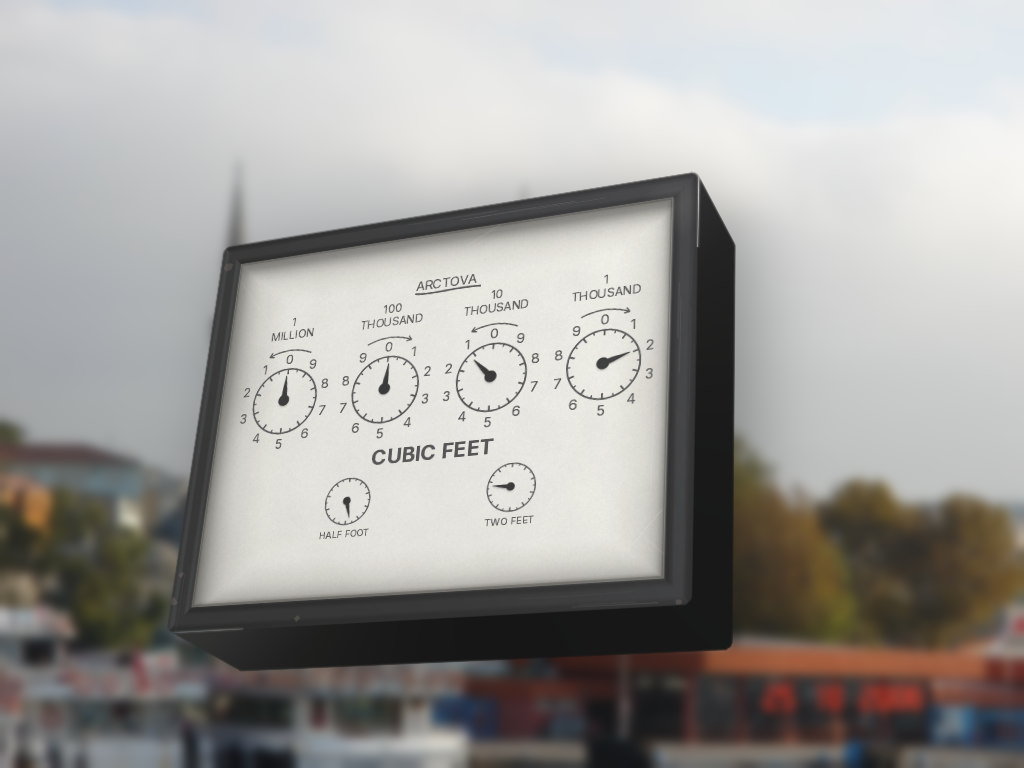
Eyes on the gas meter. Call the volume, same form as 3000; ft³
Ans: 1200; ft³
